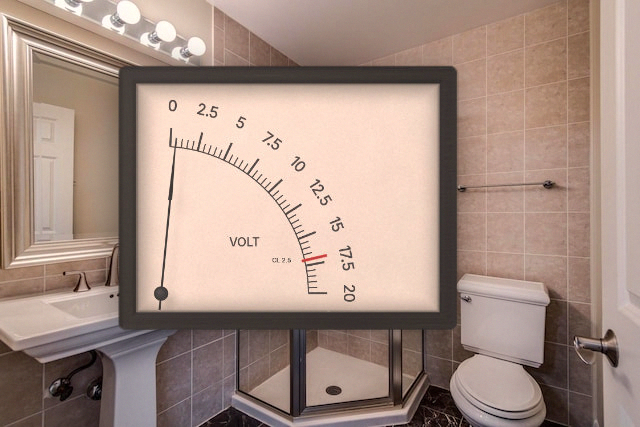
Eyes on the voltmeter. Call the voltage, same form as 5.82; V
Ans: 0.5; V
